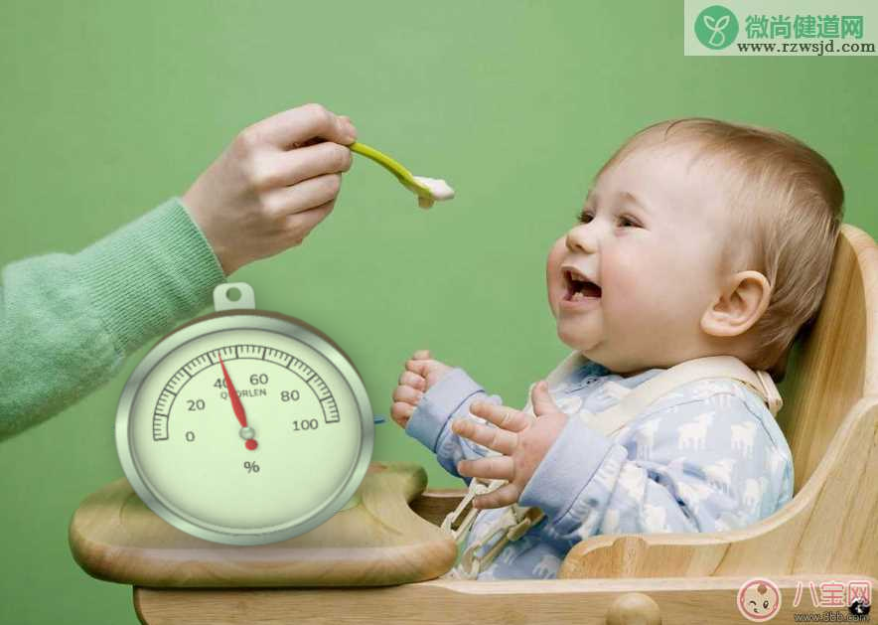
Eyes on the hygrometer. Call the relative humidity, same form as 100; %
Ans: 44; %
